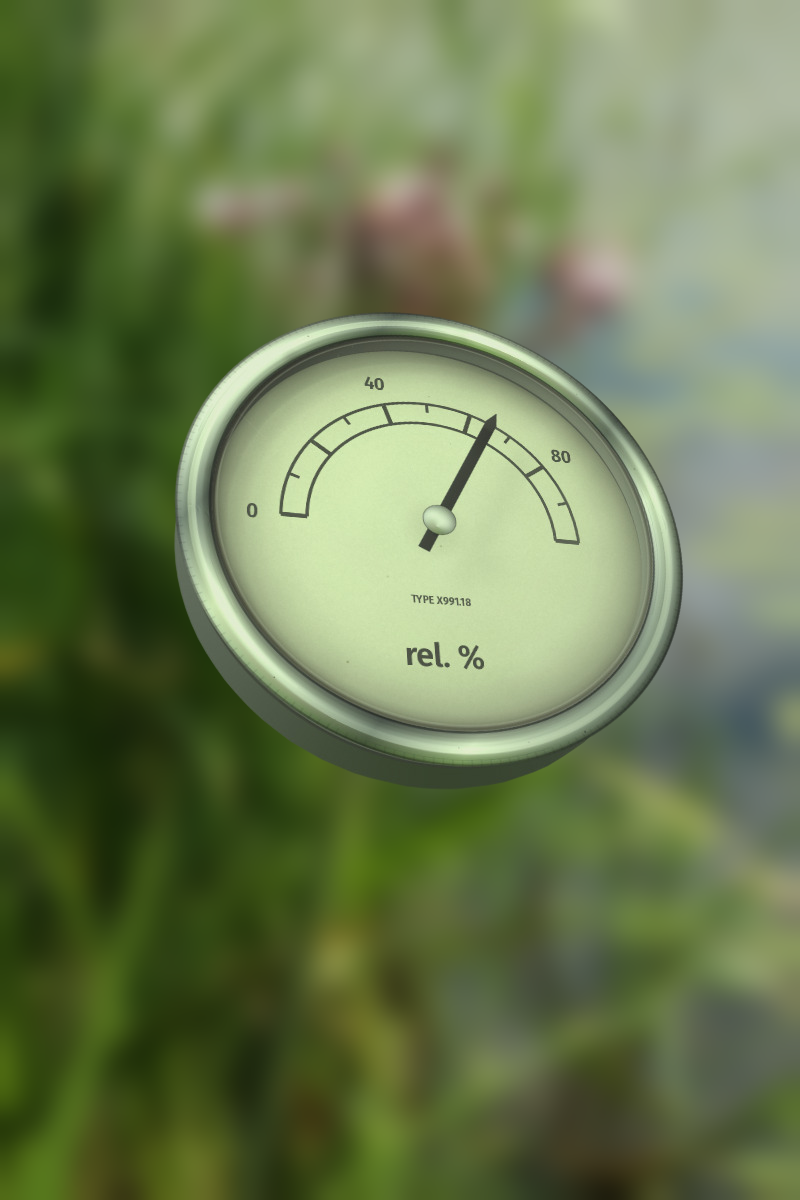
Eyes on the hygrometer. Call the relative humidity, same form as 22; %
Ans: 65; %
